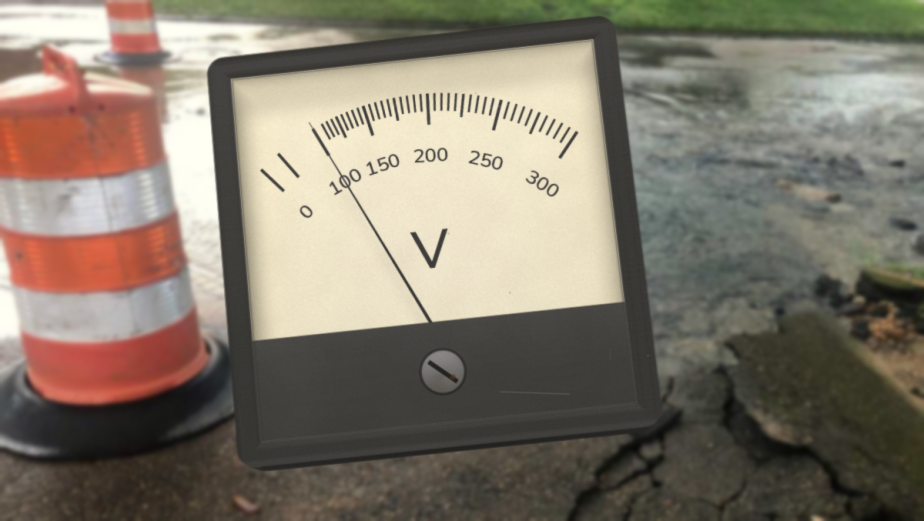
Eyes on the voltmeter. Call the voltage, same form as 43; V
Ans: 100; V
